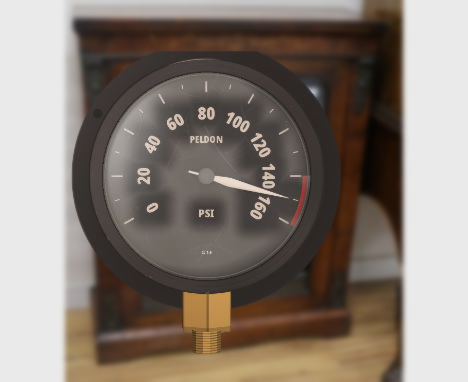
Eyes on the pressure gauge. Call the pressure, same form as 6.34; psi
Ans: 150; psi
